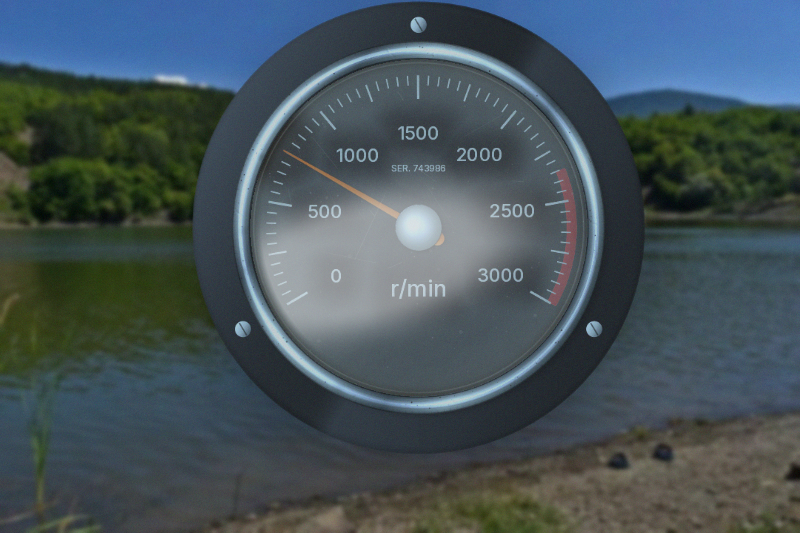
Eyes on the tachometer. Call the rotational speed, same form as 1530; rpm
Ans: 750; rpm
